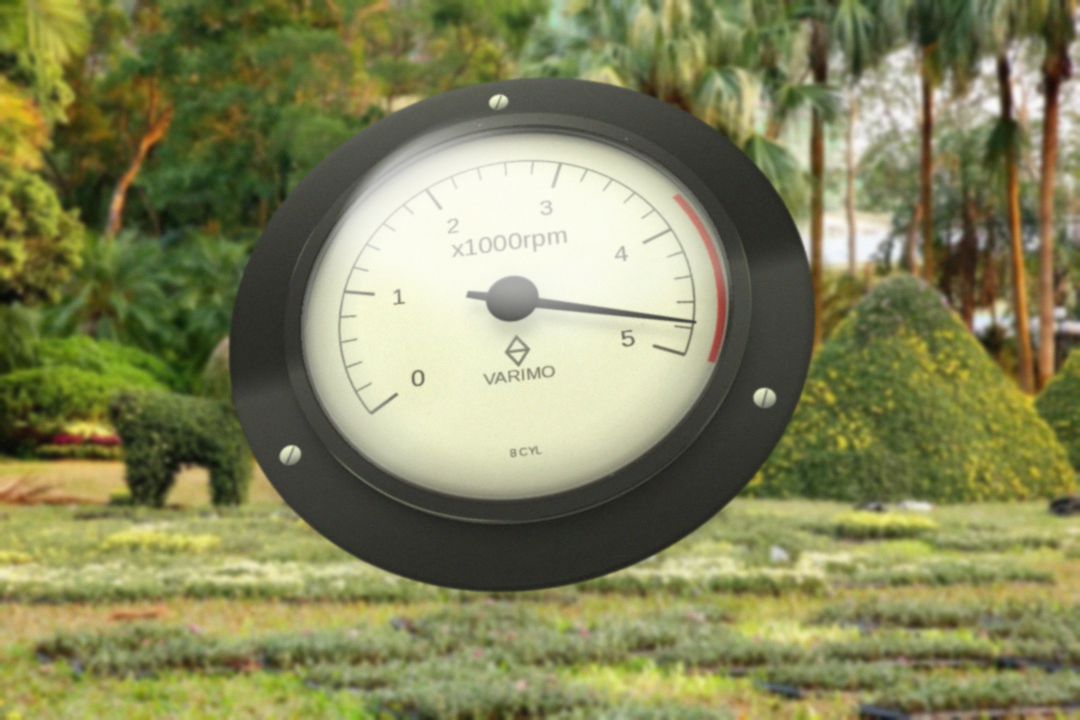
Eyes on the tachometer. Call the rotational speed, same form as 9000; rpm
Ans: 4800; rpm
